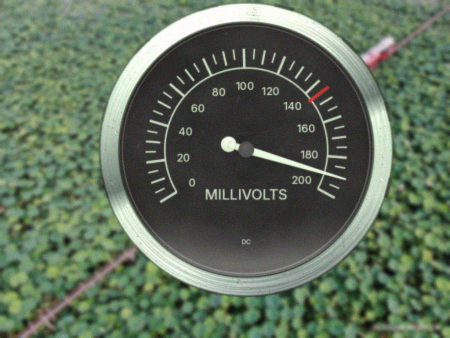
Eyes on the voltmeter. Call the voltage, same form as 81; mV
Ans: 190; mV
